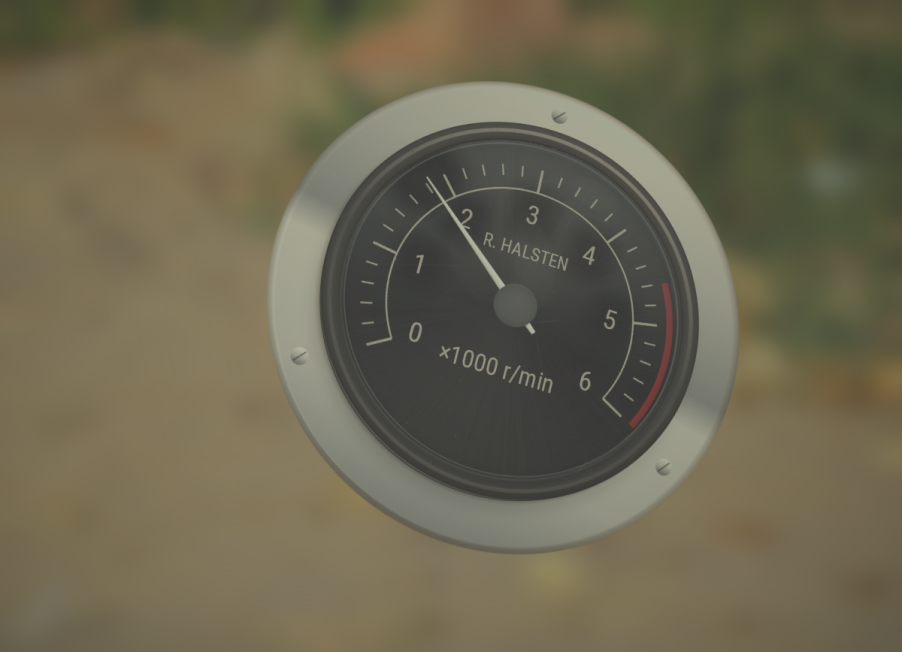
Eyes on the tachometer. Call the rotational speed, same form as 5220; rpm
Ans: 1800; rpm
